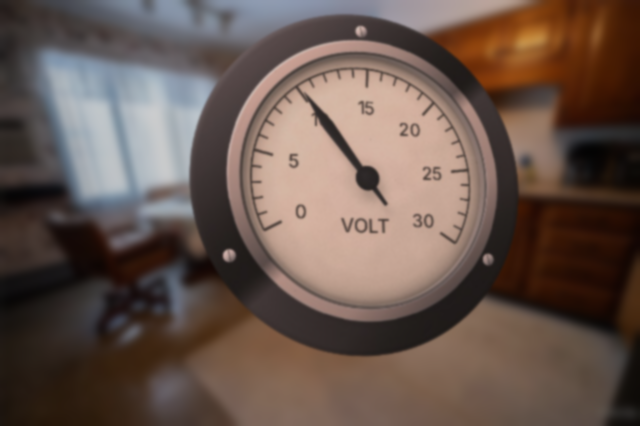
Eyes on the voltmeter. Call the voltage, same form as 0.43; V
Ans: 10; V
